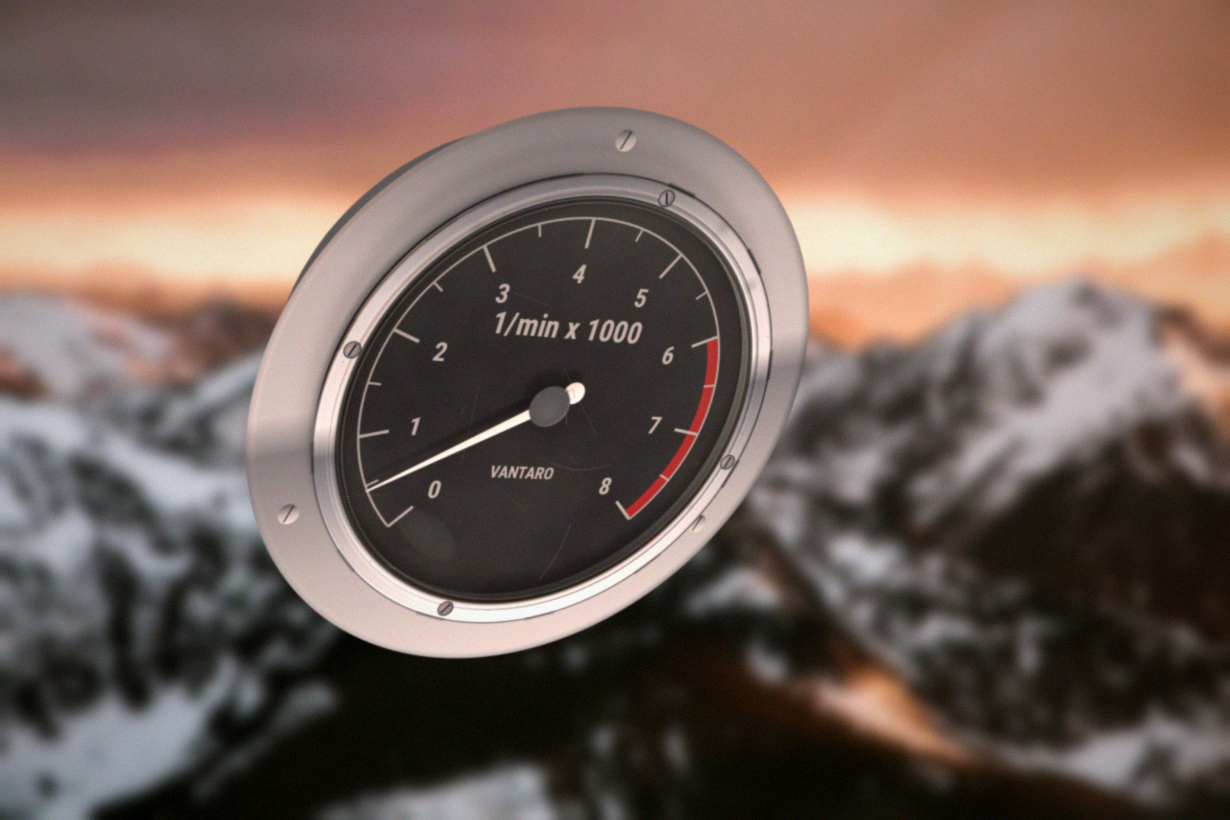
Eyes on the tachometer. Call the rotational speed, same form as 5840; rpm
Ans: 500; rpm
